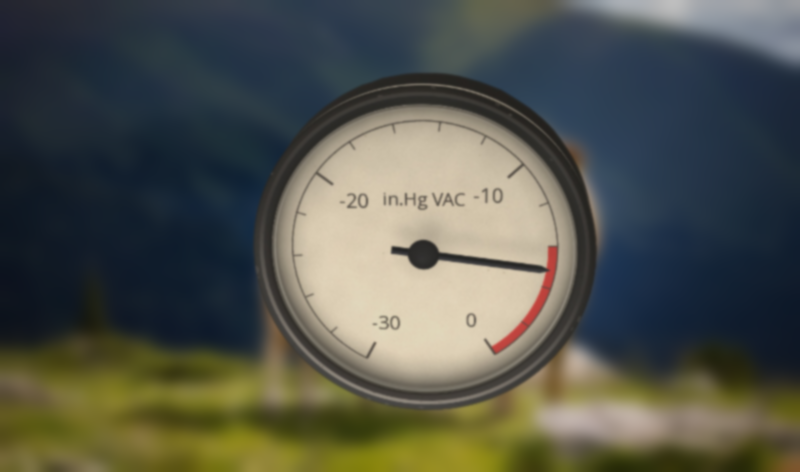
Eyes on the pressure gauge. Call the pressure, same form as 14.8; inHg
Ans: -5; inHg
